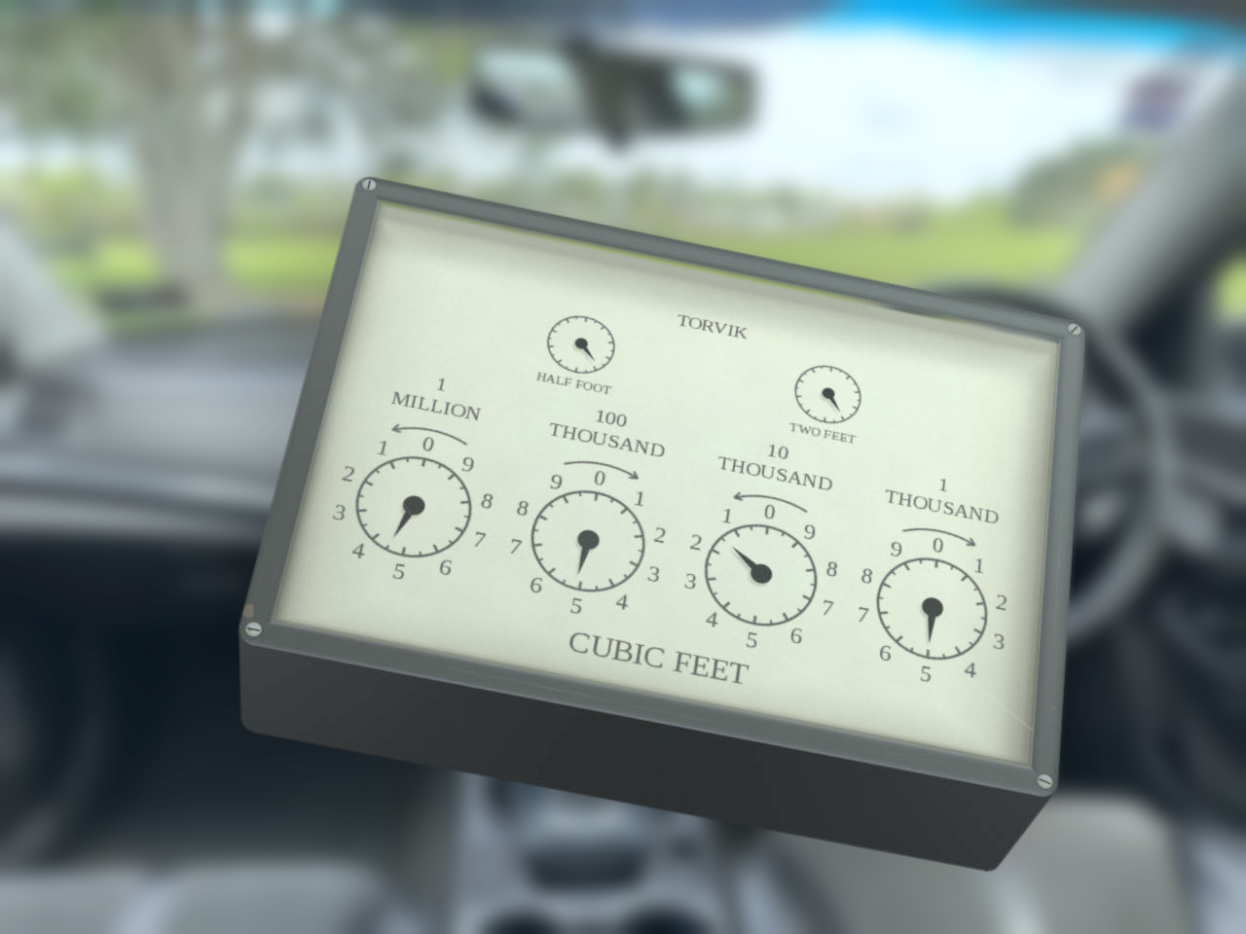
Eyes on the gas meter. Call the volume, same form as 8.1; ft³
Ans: 451500; ft³
